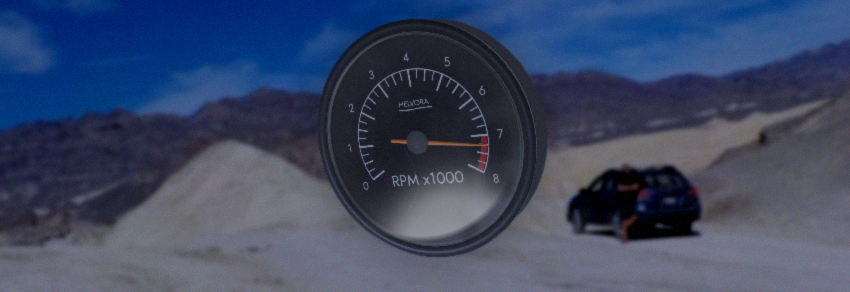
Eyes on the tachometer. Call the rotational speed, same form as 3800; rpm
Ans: 7250; rpm
